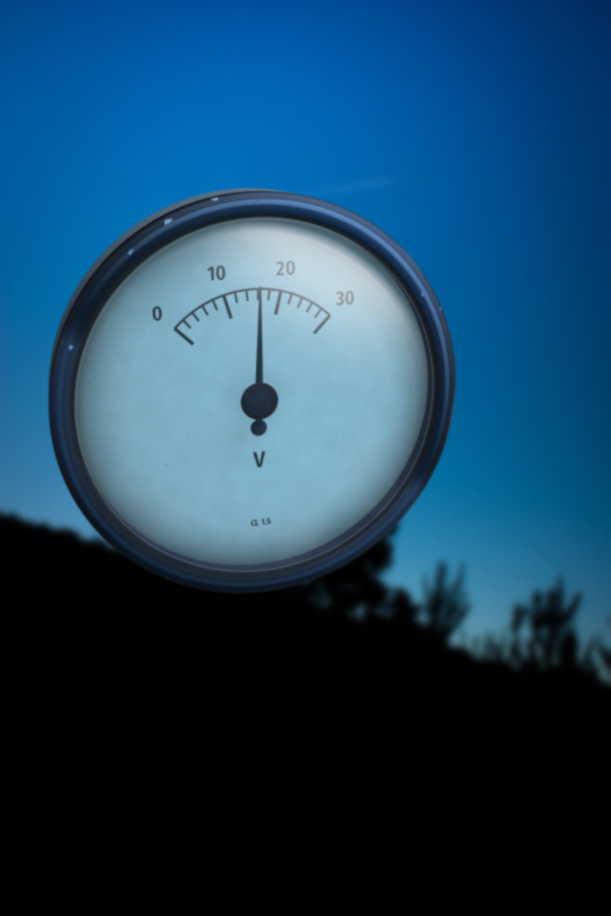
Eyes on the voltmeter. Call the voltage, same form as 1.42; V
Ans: 16; V
